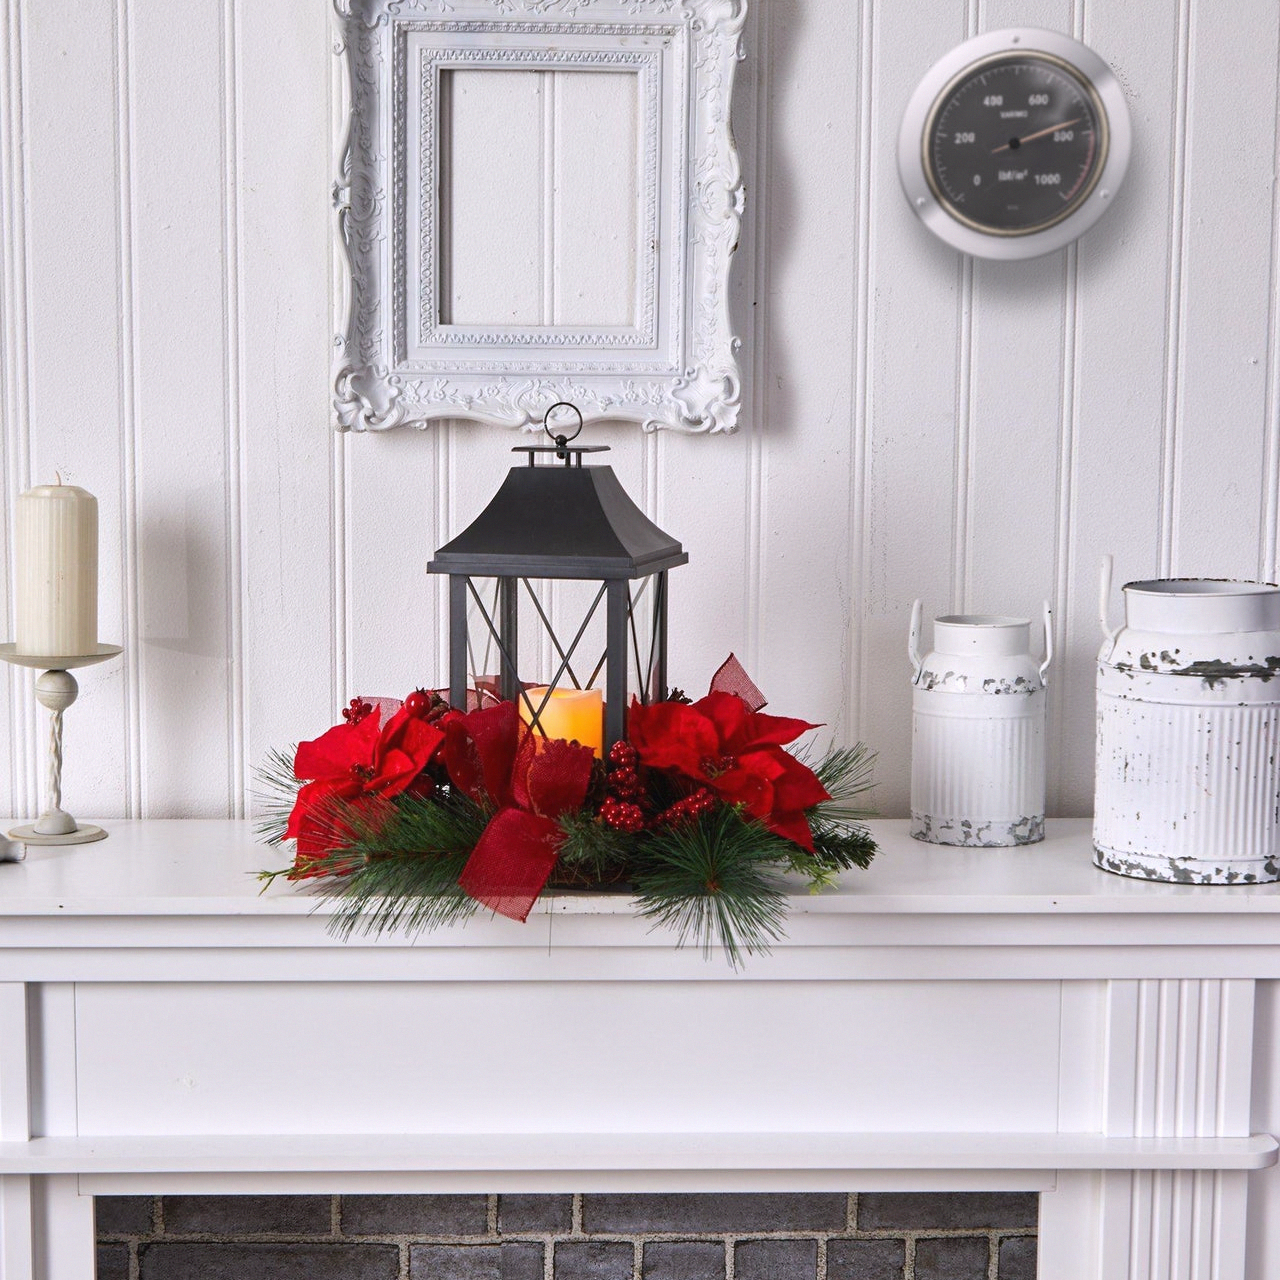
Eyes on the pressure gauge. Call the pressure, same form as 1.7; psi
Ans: 760; psi
